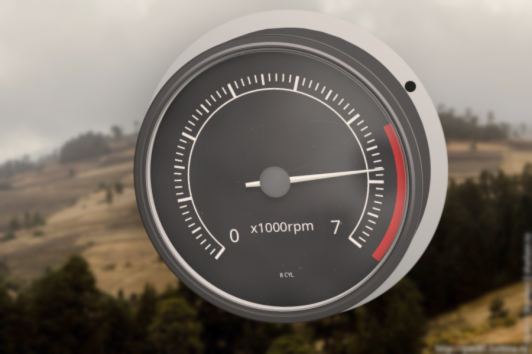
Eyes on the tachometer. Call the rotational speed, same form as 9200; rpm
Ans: 5800; rpm
